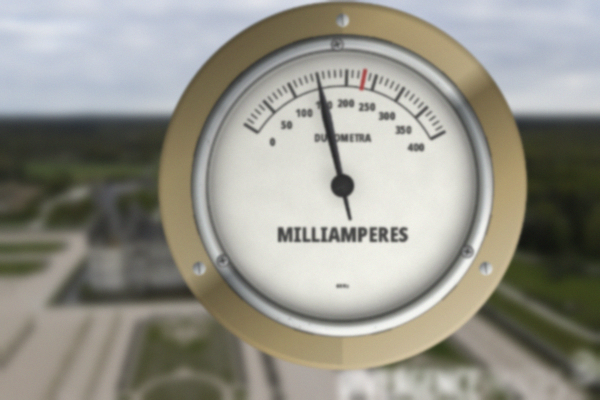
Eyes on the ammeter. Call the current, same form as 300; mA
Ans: 150; mA
